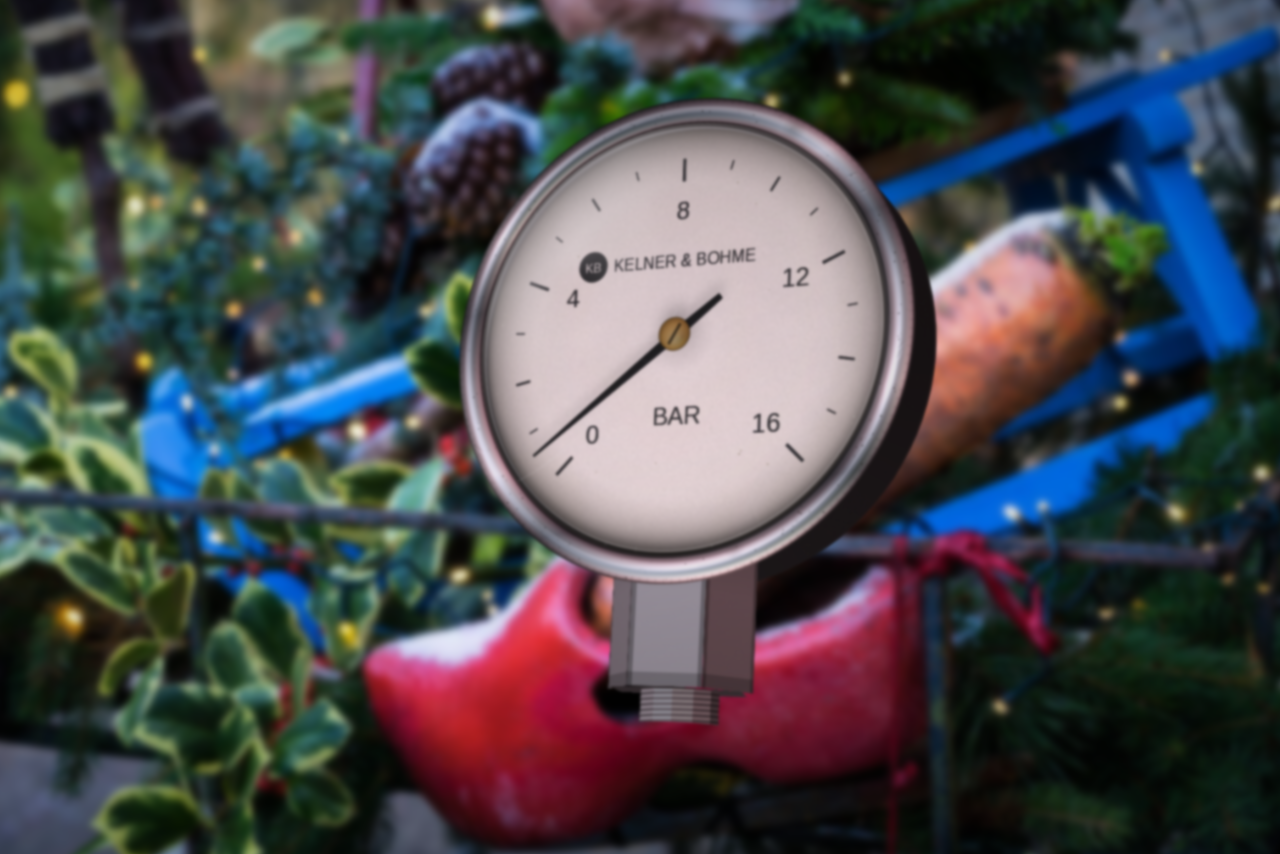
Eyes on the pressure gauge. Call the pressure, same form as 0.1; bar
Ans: 0.5; bar
